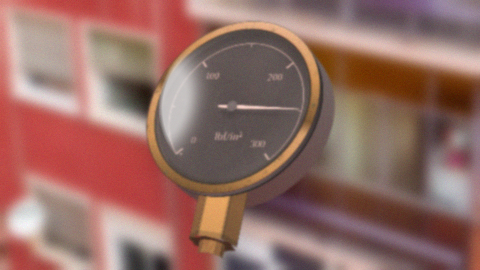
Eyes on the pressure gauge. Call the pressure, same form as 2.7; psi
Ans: 250; psi
